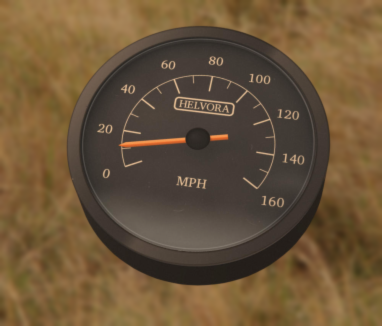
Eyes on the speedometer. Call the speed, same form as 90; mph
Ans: 10; mph
